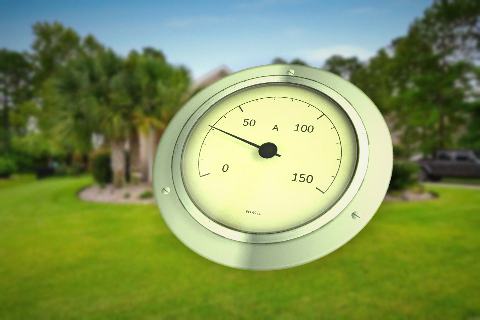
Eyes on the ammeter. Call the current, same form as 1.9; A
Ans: 30; A
